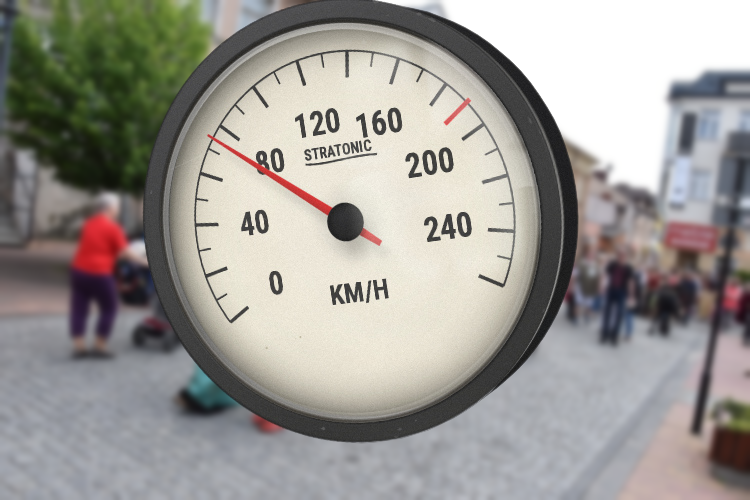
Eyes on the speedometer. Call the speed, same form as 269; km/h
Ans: 75; km/h
